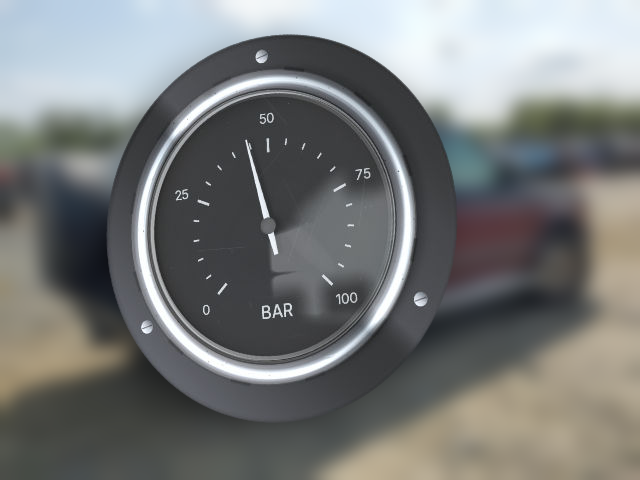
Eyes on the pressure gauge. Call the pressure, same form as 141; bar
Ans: 45; bar
